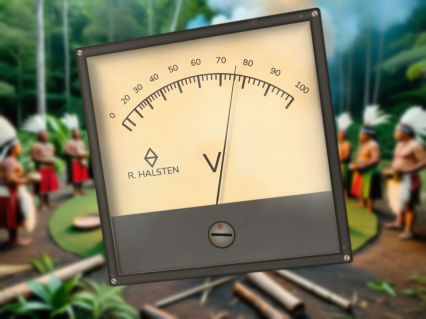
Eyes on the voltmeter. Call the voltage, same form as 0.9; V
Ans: 76; V
